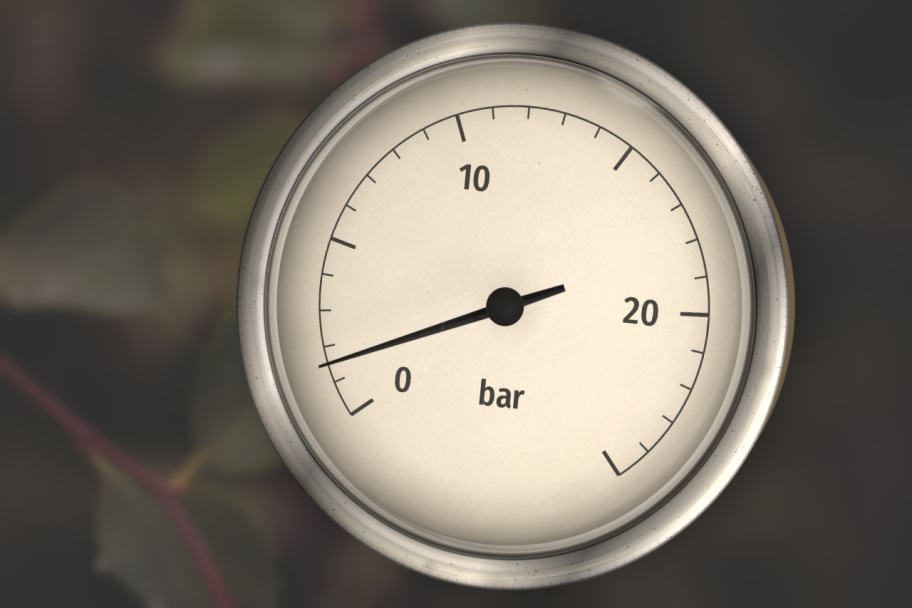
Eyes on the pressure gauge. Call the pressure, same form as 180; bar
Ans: 1.5; bar
